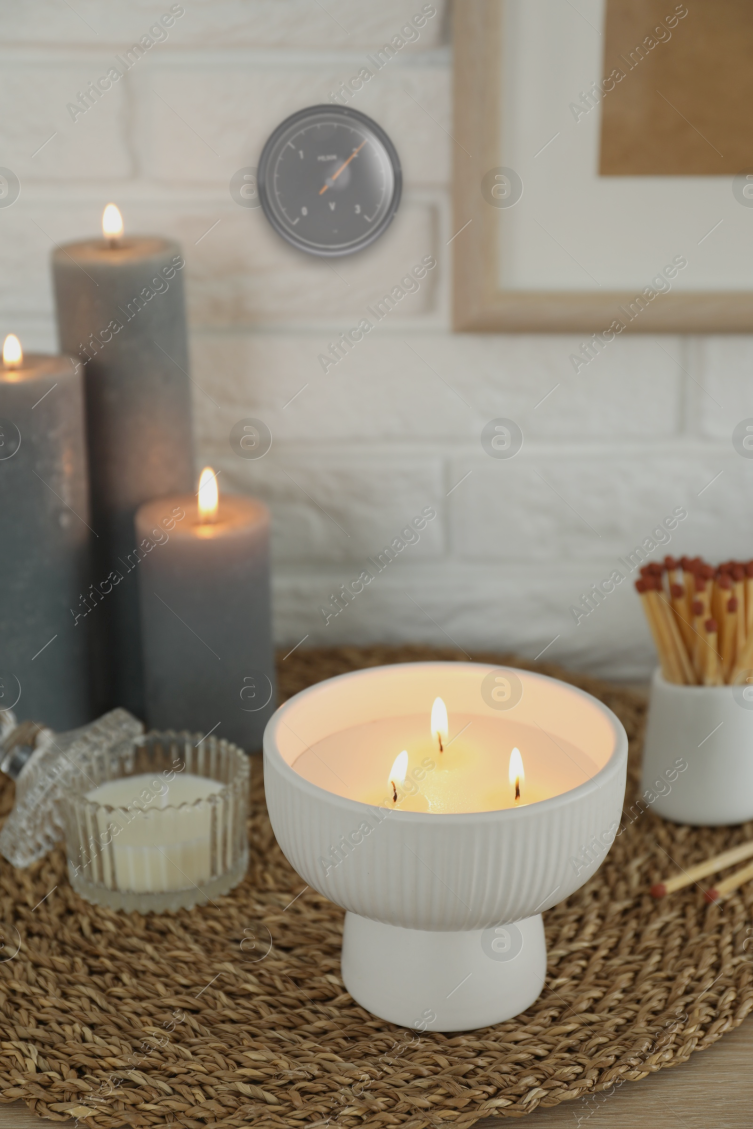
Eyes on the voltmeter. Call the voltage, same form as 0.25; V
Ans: 2; V
